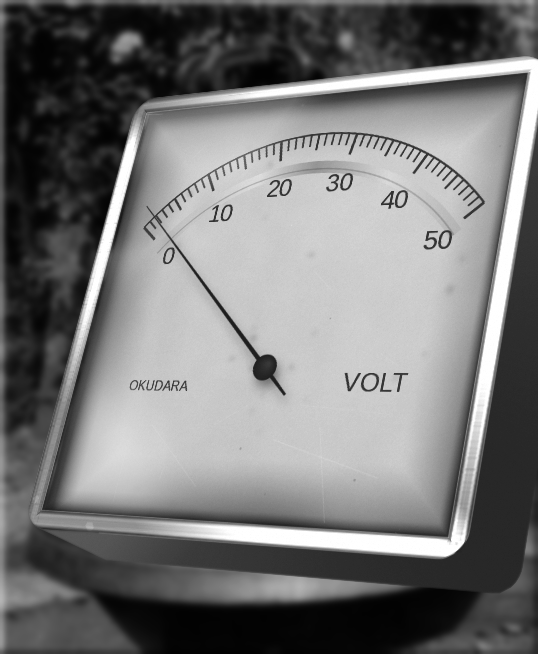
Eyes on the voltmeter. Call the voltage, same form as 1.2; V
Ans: 2; V
